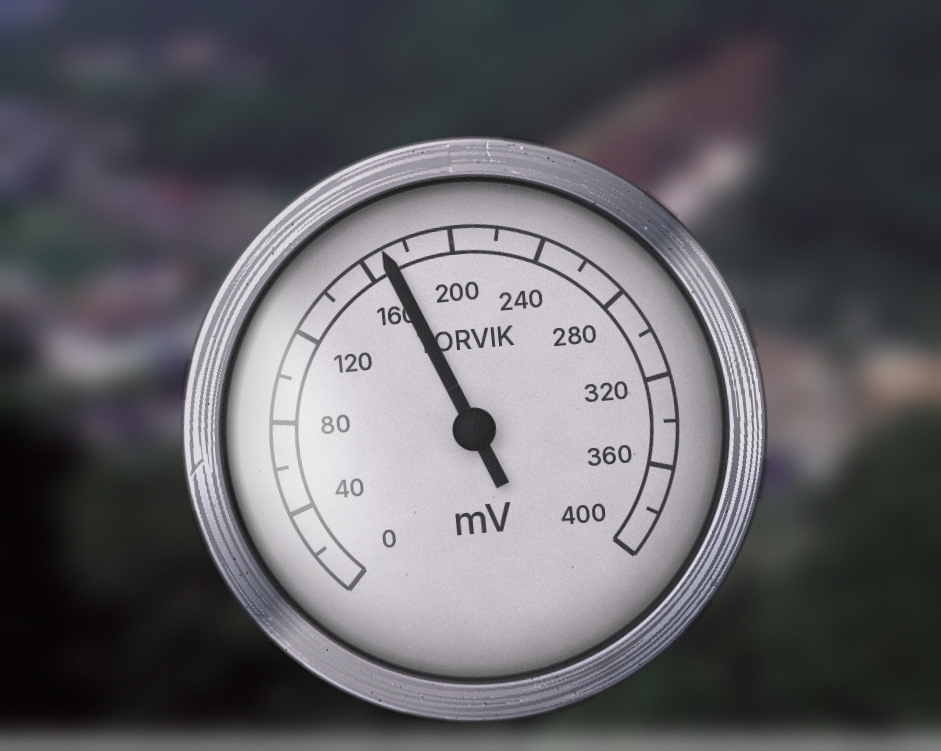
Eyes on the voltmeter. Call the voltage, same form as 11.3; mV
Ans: 170; mV
